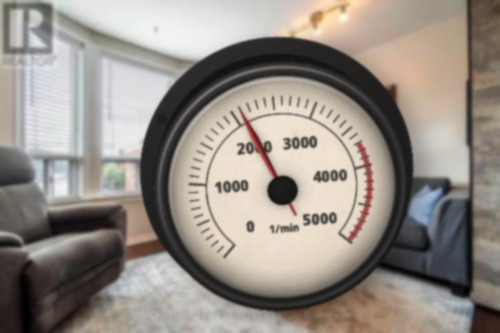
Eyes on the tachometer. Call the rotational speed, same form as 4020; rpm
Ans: 2100; rpm
